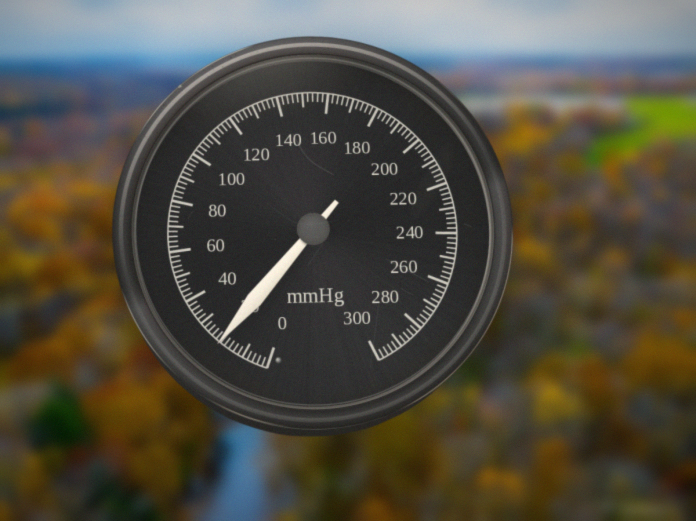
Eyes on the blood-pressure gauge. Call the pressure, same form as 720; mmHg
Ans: 20; mmHg
